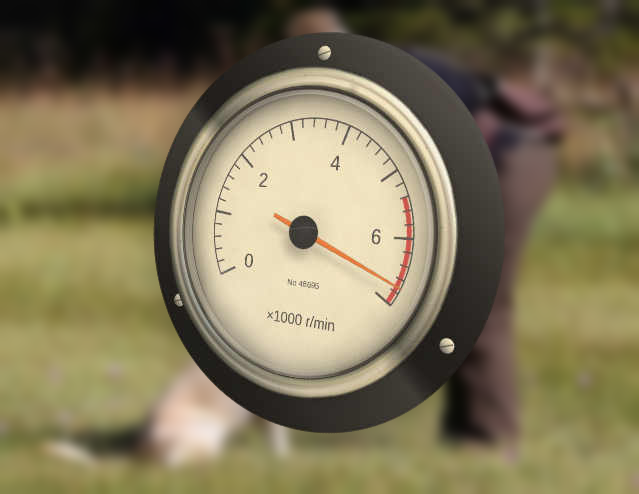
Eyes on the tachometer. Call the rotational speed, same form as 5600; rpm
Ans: 6700; rpm
